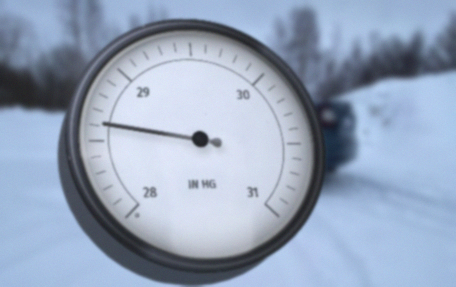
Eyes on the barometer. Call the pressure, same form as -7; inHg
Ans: 28.6; inHg
